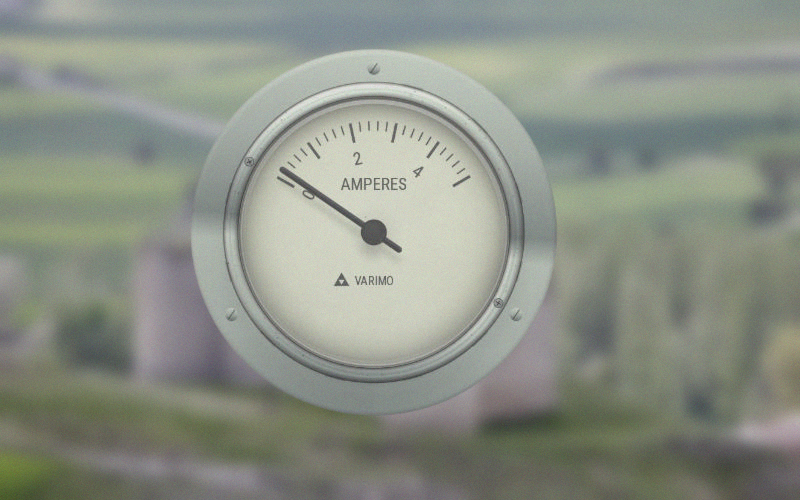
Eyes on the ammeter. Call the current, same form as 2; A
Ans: 0.2; A
